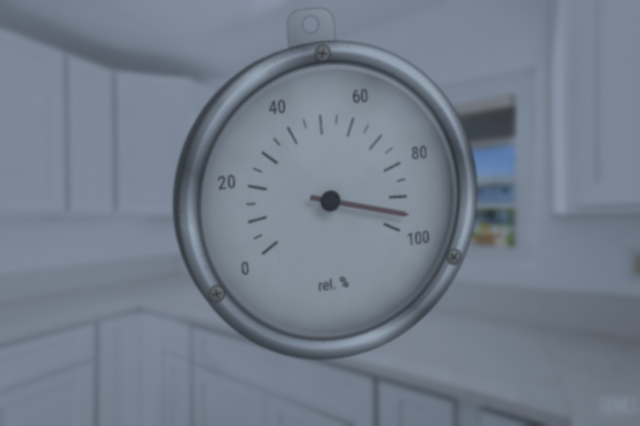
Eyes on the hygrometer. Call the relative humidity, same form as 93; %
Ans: 95; %
